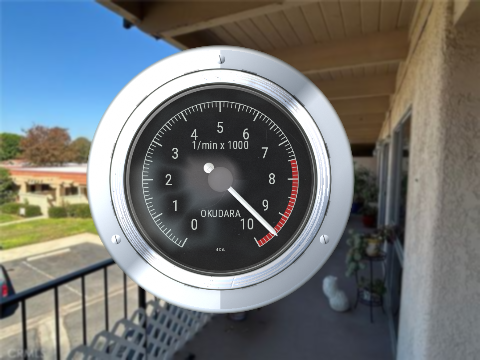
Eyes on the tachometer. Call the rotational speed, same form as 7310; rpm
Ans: 9500; rpm
